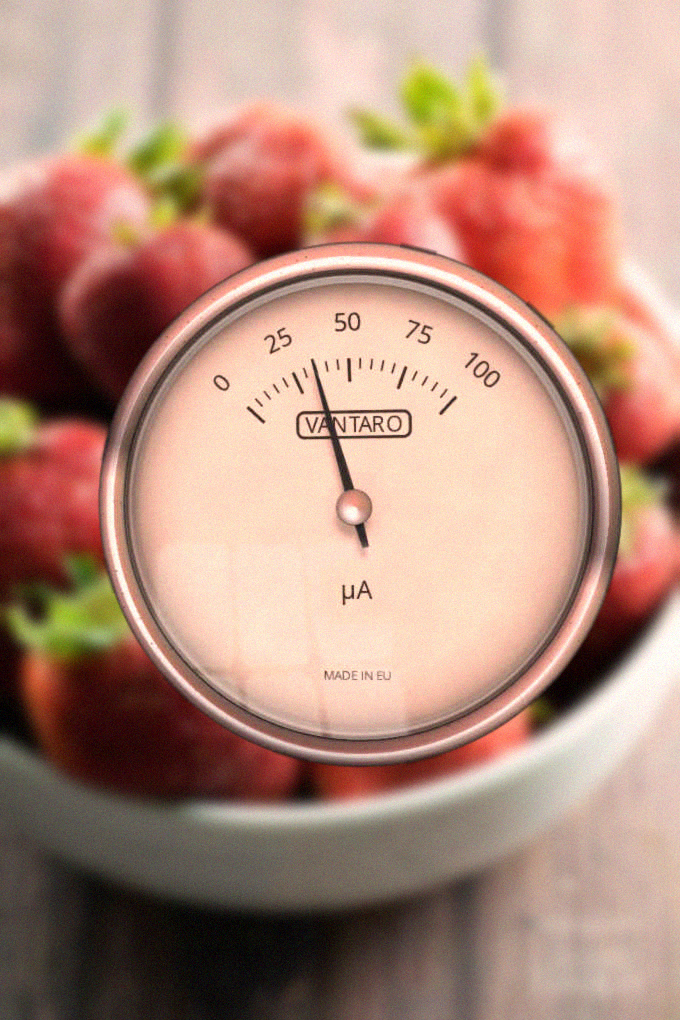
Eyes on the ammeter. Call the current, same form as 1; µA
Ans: 35; µA
